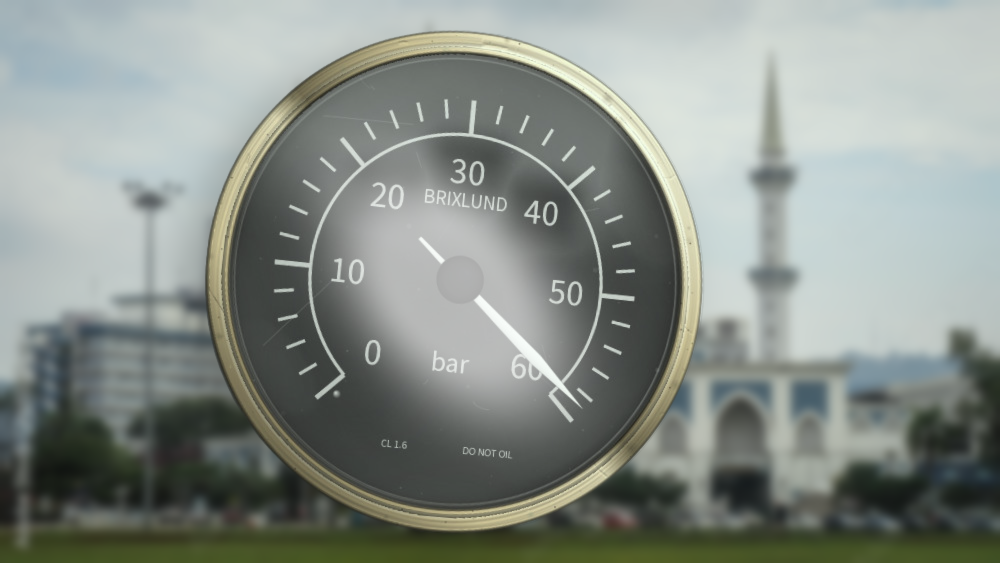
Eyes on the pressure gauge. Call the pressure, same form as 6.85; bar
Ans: 59; bar
